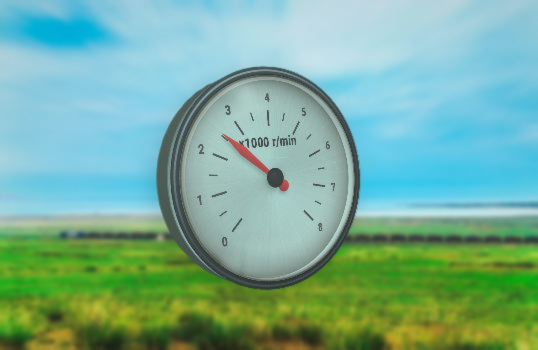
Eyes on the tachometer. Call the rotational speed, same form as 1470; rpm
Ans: 2500; rpm
